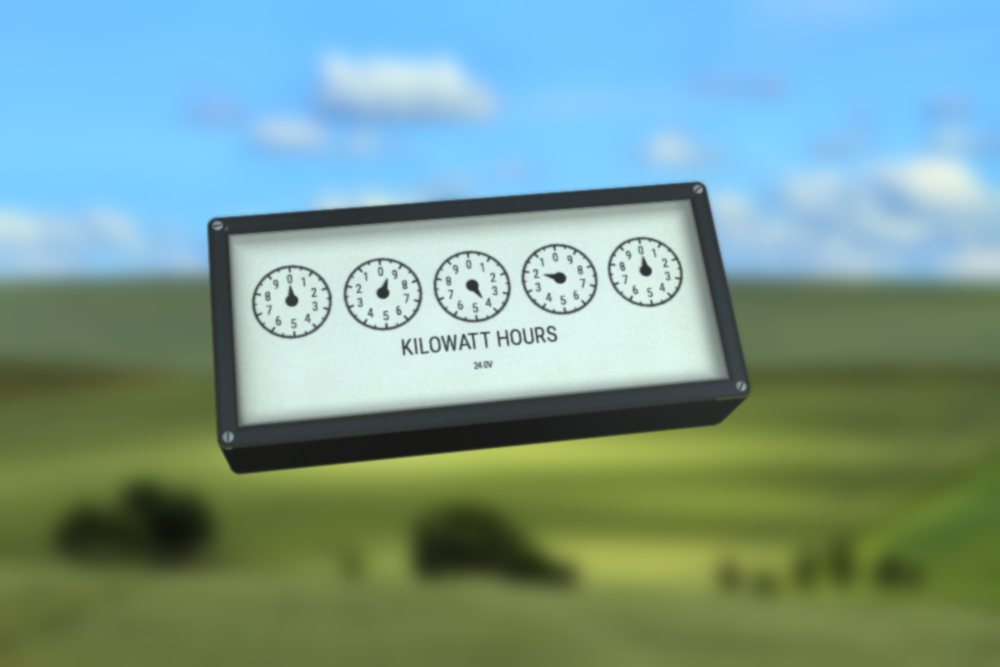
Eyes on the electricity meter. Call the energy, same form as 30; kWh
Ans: 99420; kWh
